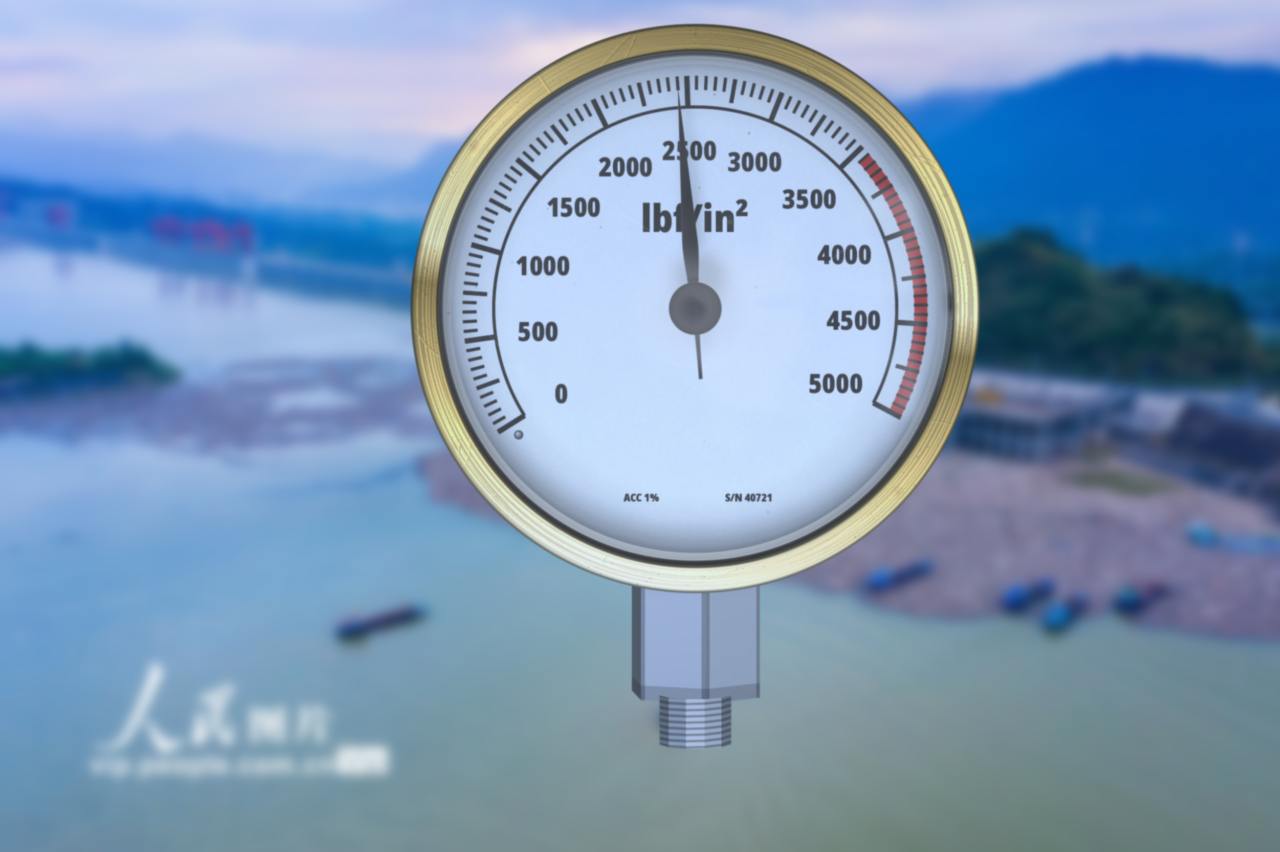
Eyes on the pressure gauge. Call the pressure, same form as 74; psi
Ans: 2450; psi
